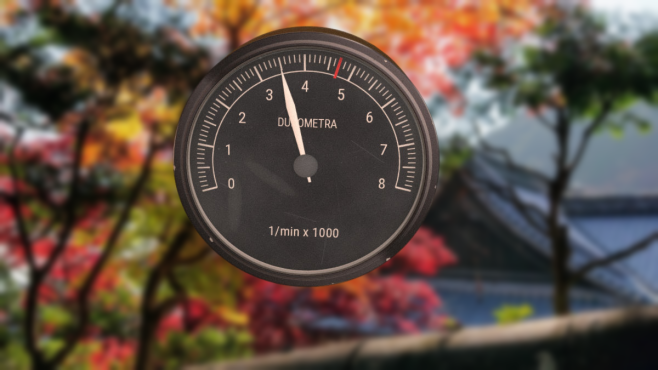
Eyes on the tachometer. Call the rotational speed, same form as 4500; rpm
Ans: 3500; rpm
